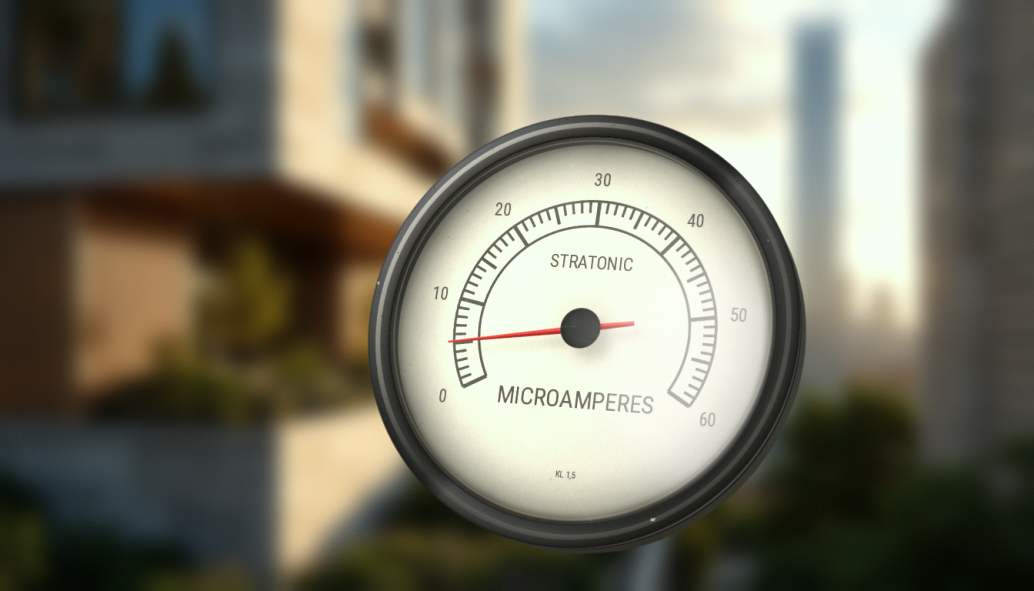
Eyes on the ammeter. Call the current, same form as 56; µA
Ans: 5; µA
